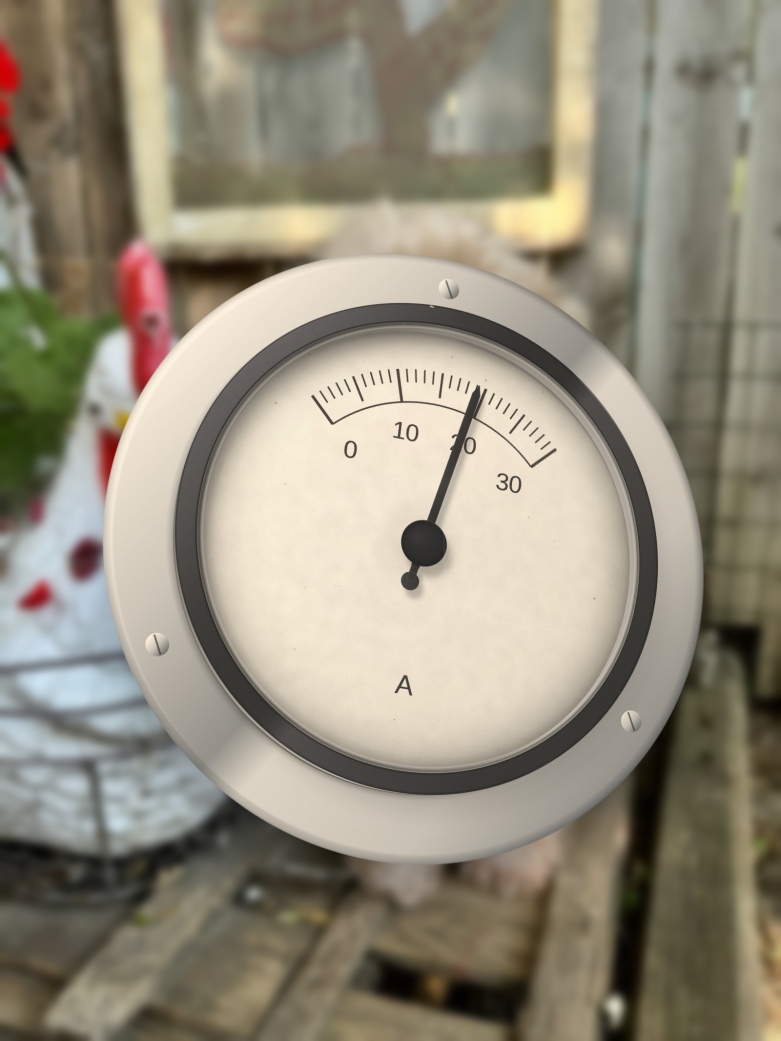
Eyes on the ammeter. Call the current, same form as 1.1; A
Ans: 19; A
